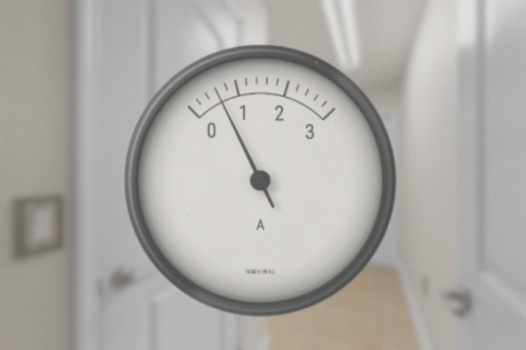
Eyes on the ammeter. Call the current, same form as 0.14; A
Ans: 0.6; A
